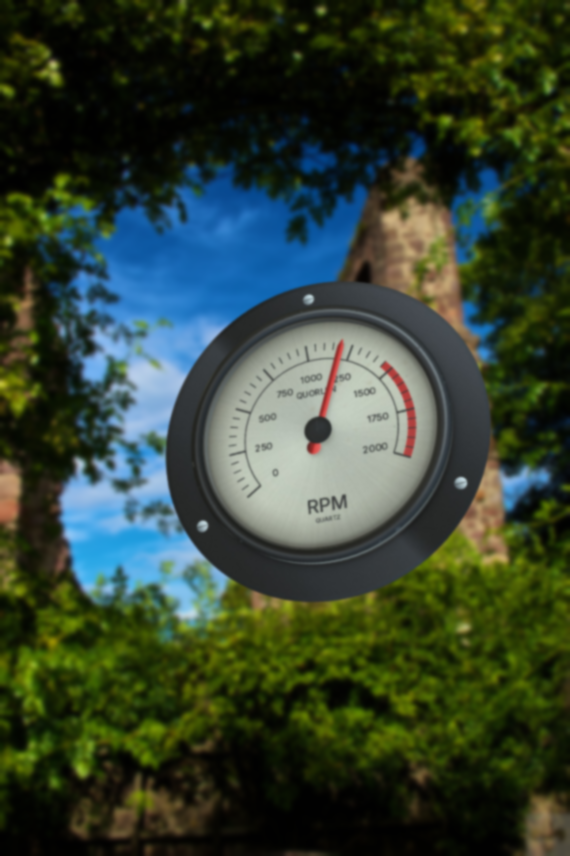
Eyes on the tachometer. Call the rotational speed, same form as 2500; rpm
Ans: 1200; rpm
